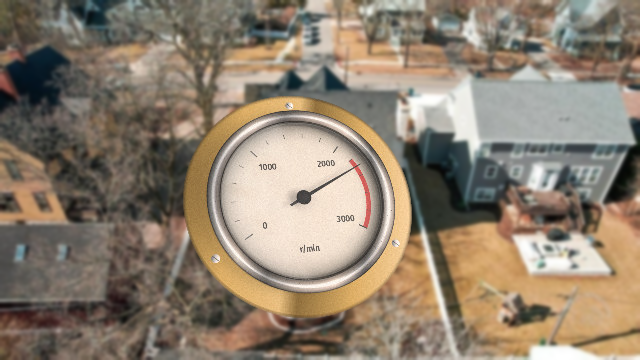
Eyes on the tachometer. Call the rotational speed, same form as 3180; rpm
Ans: 2300; rpm
